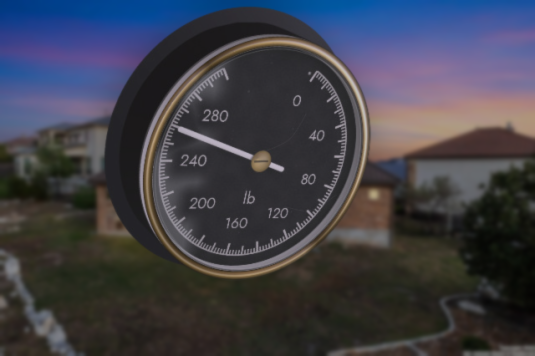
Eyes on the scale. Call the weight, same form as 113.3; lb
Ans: 260; lb
